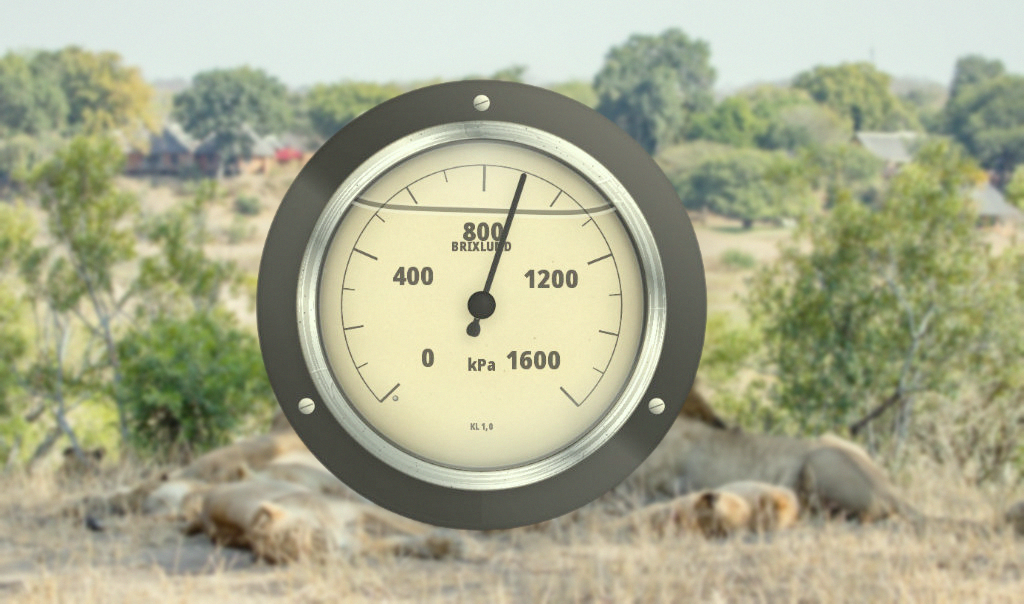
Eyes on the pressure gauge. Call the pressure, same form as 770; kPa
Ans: 900; kPa
